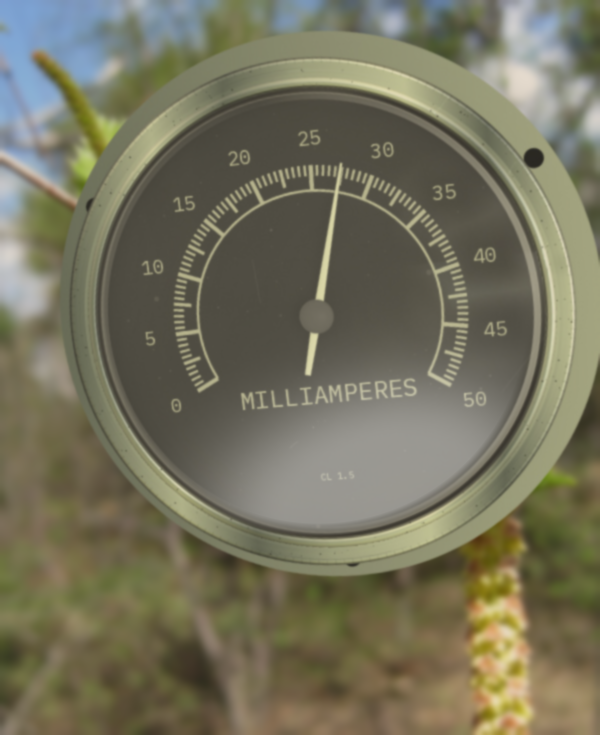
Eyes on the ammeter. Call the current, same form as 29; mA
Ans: 27.5; mA
